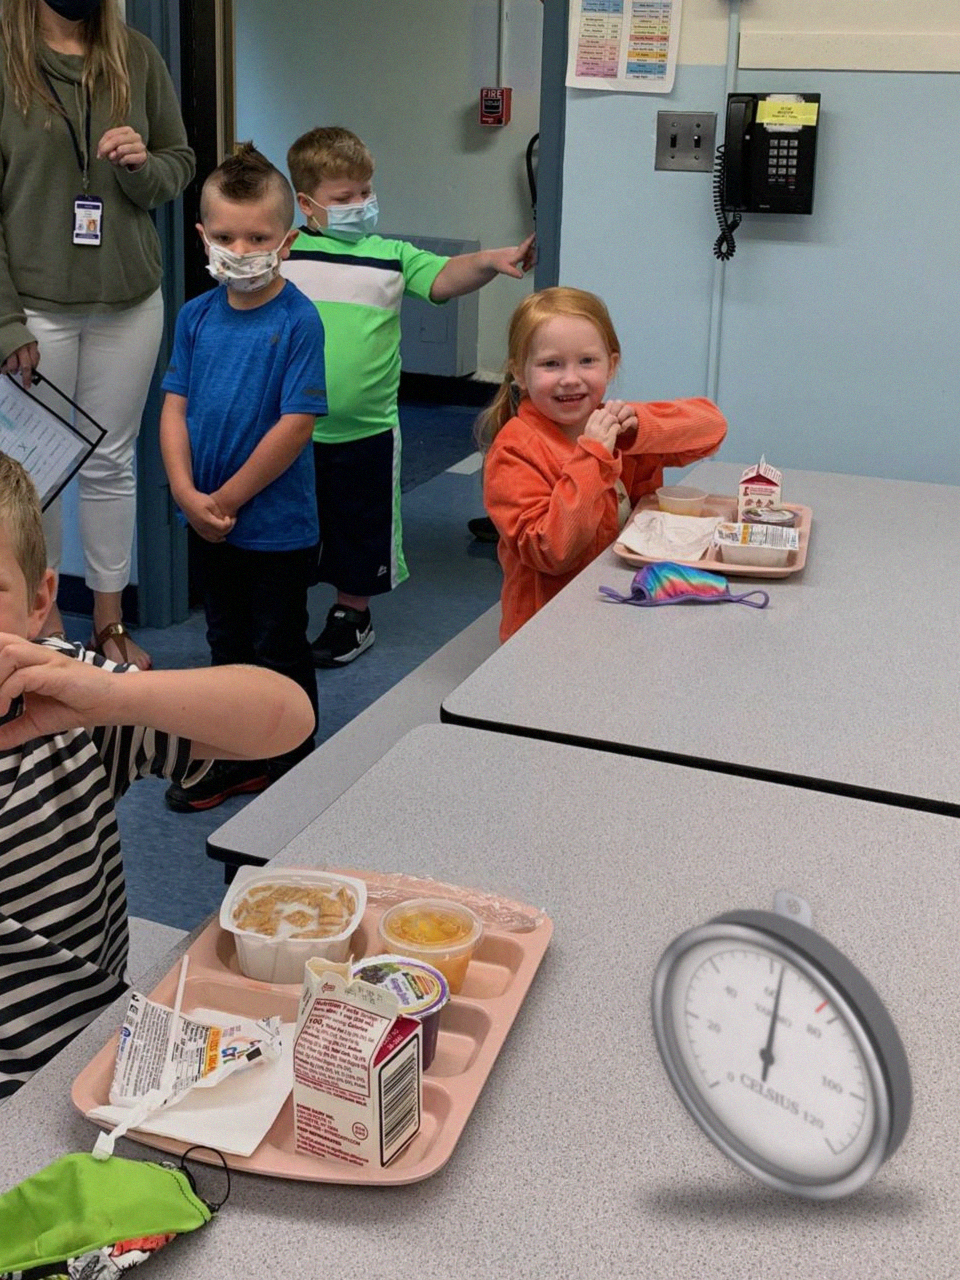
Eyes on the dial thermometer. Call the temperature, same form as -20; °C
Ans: 64; °C
